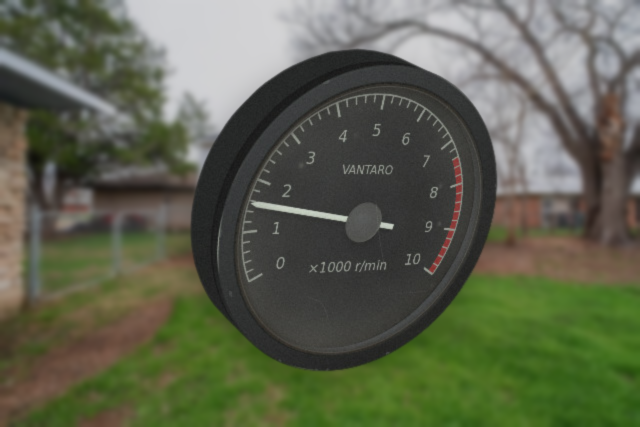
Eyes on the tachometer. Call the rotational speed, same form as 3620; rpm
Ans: 1600; rpm
